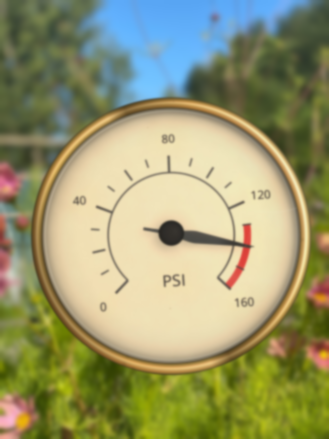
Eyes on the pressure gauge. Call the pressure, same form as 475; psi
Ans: 140; psi
